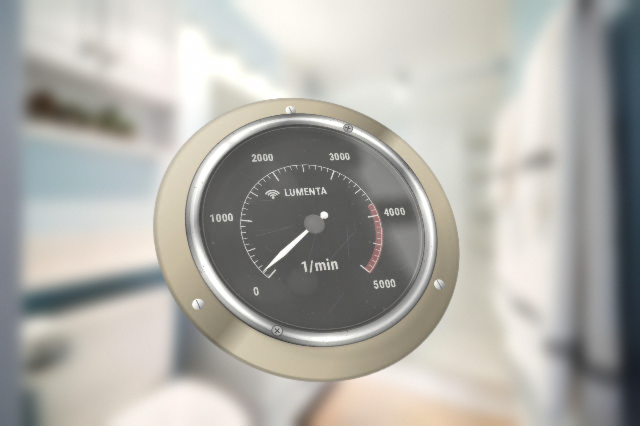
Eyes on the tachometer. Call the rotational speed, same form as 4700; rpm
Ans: 100; rpm
